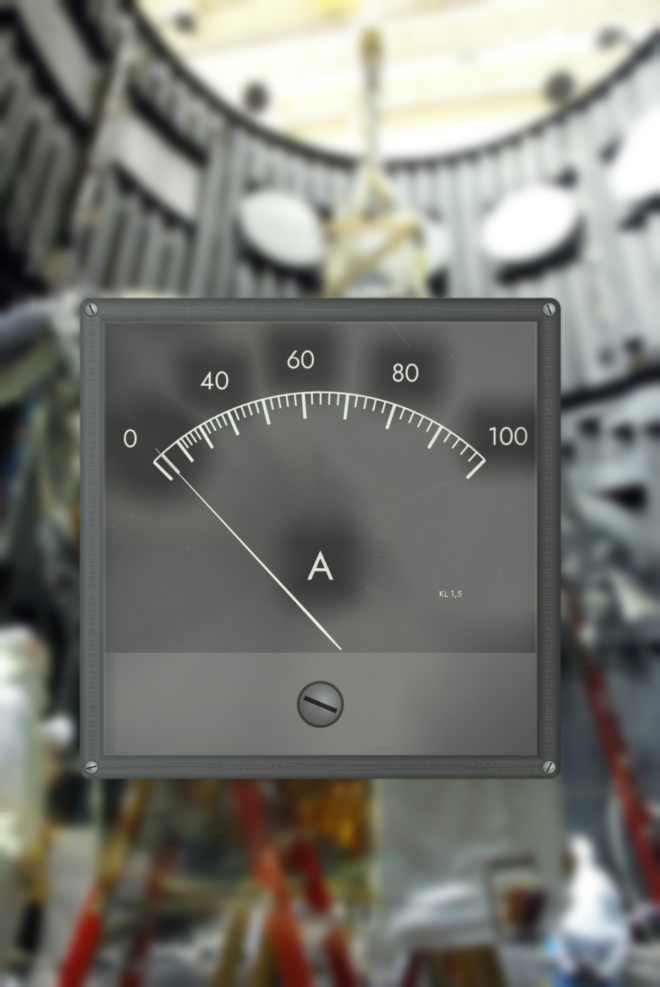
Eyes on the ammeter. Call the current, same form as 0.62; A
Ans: 10; A
